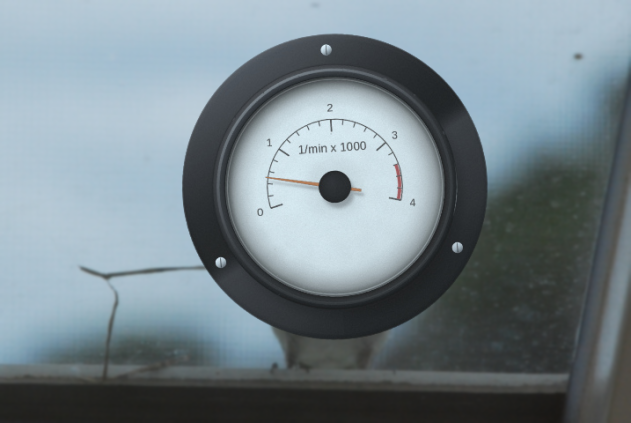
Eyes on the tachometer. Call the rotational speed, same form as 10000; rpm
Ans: 500; rpm
